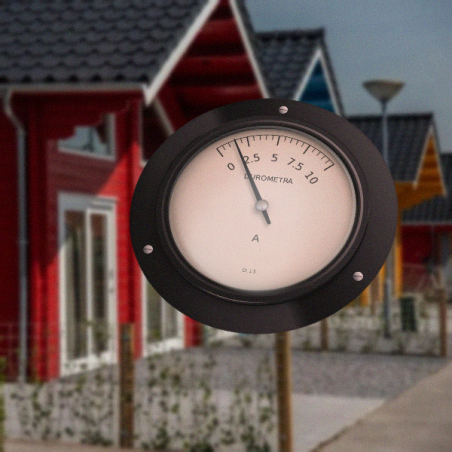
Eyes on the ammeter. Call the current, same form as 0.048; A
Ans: 1.5; A
